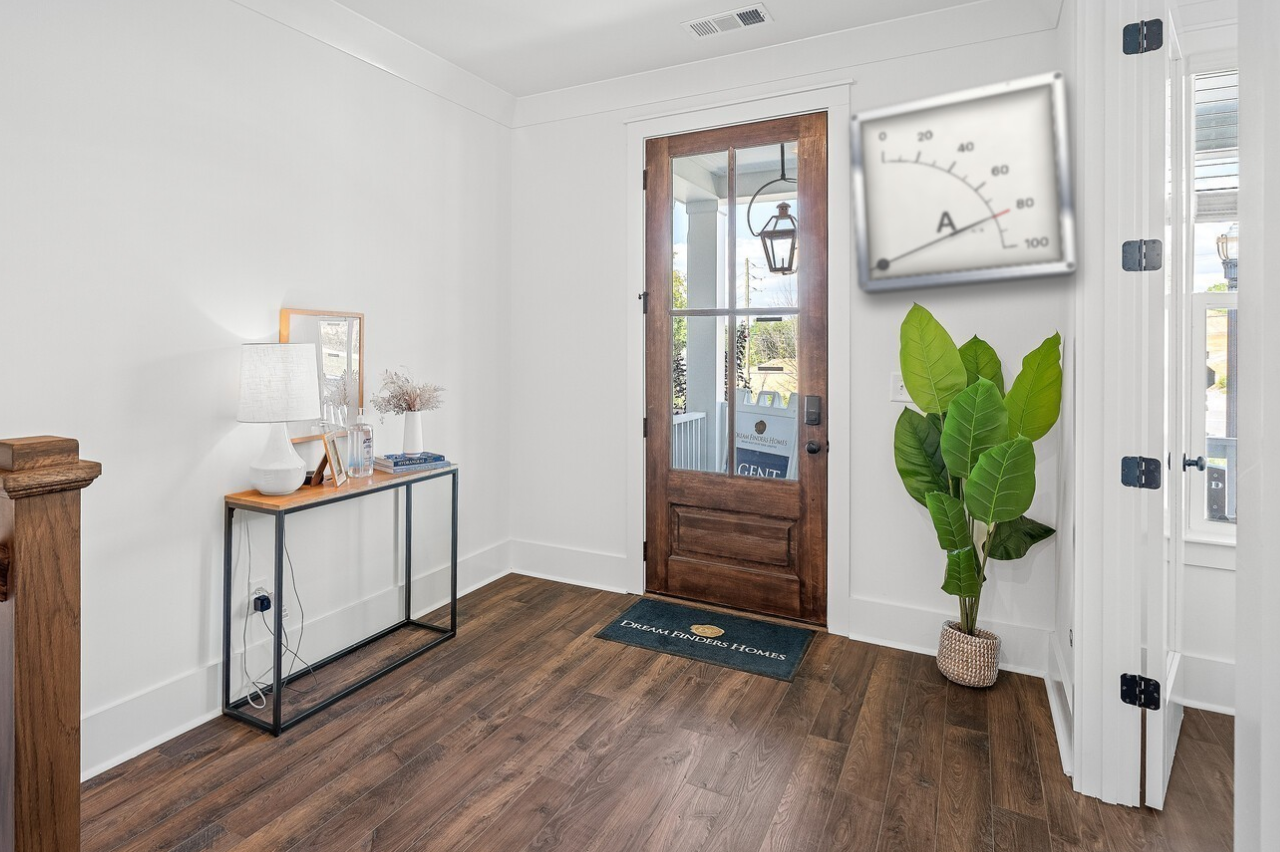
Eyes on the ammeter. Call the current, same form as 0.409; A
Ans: 80; A
